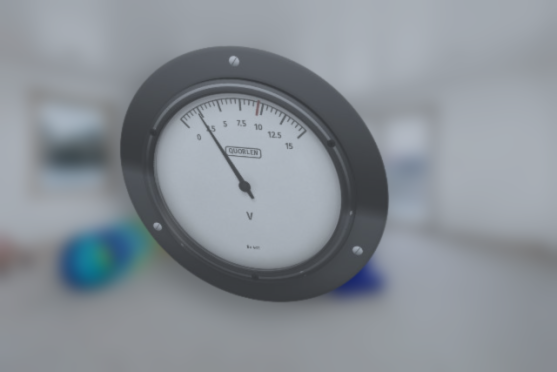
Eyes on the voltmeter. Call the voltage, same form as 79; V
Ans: 2.5; V
